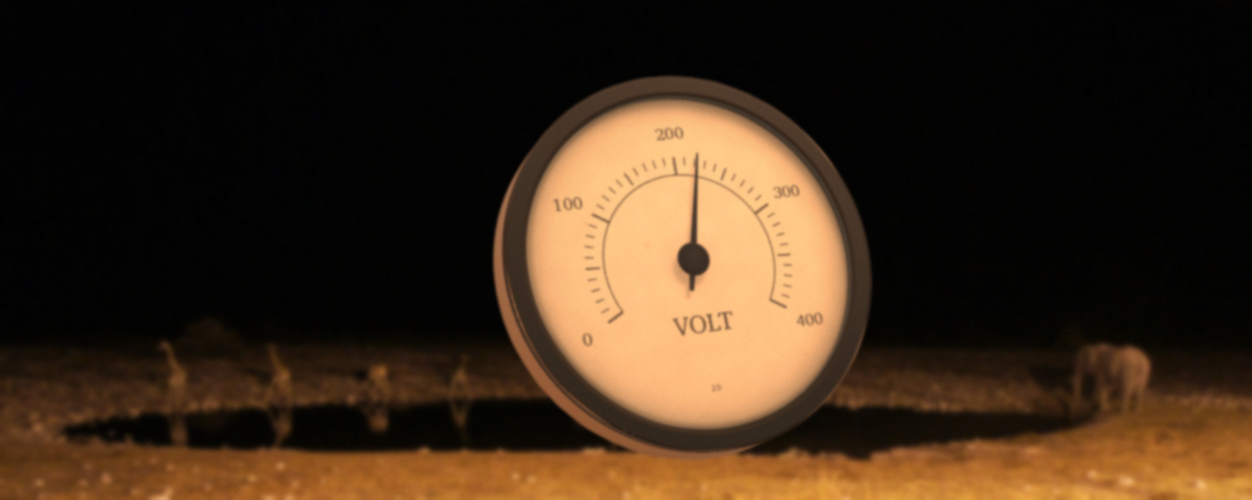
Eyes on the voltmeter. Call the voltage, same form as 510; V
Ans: 220; V
